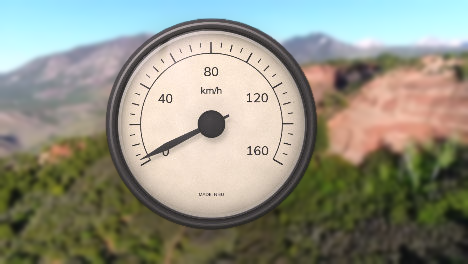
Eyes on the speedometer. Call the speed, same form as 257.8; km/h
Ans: 2.5; km/h
